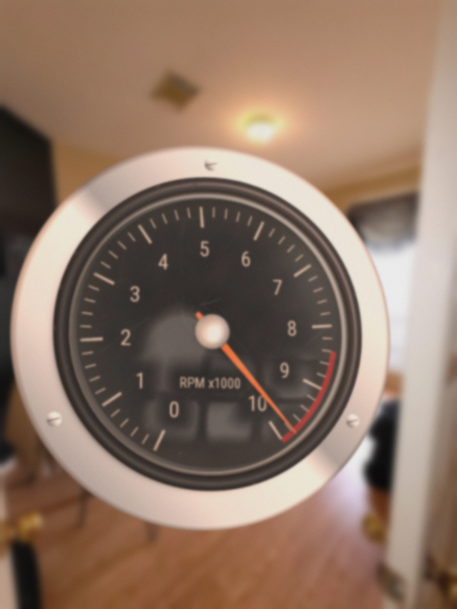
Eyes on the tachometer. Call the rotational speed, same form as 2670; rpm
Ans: 9800; rpm
